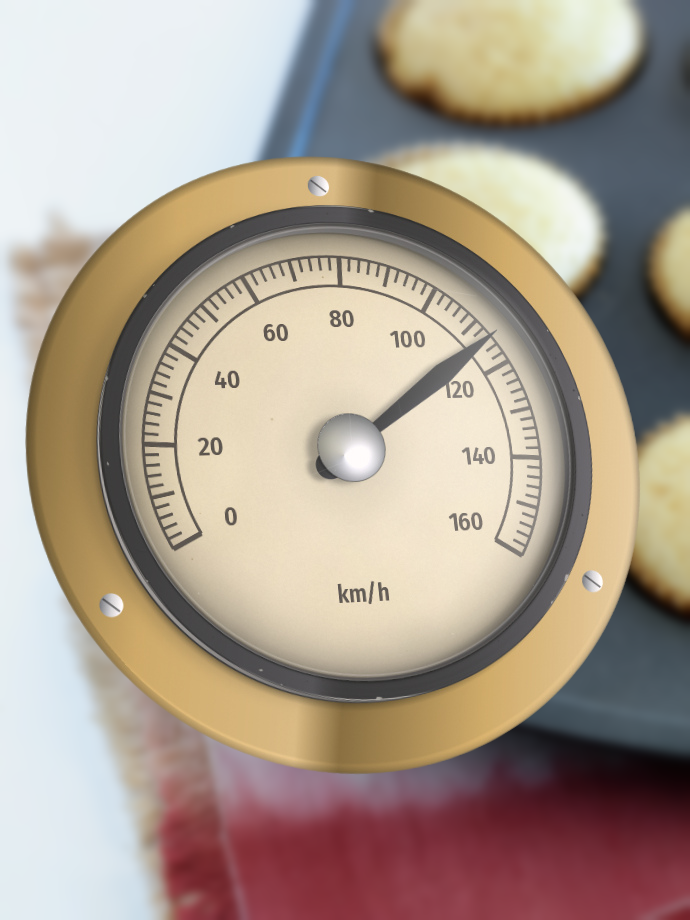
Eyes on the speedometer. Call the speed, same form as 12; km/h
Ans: 114; km/h
